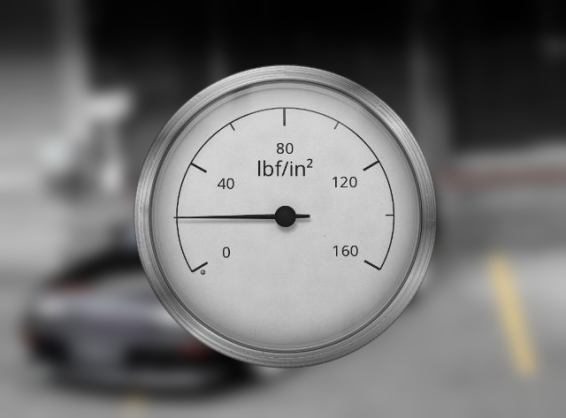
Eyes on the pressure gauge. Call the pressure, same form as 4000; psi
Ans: 20; psi
